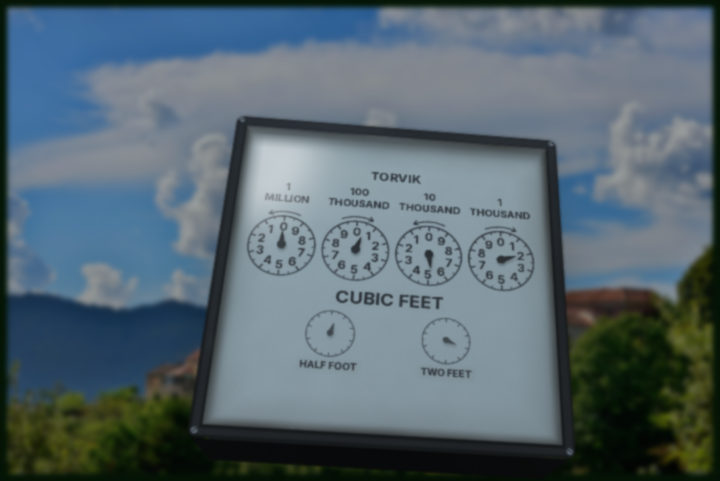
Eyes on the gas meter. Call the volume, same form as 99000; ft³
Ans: 5200; ft³
